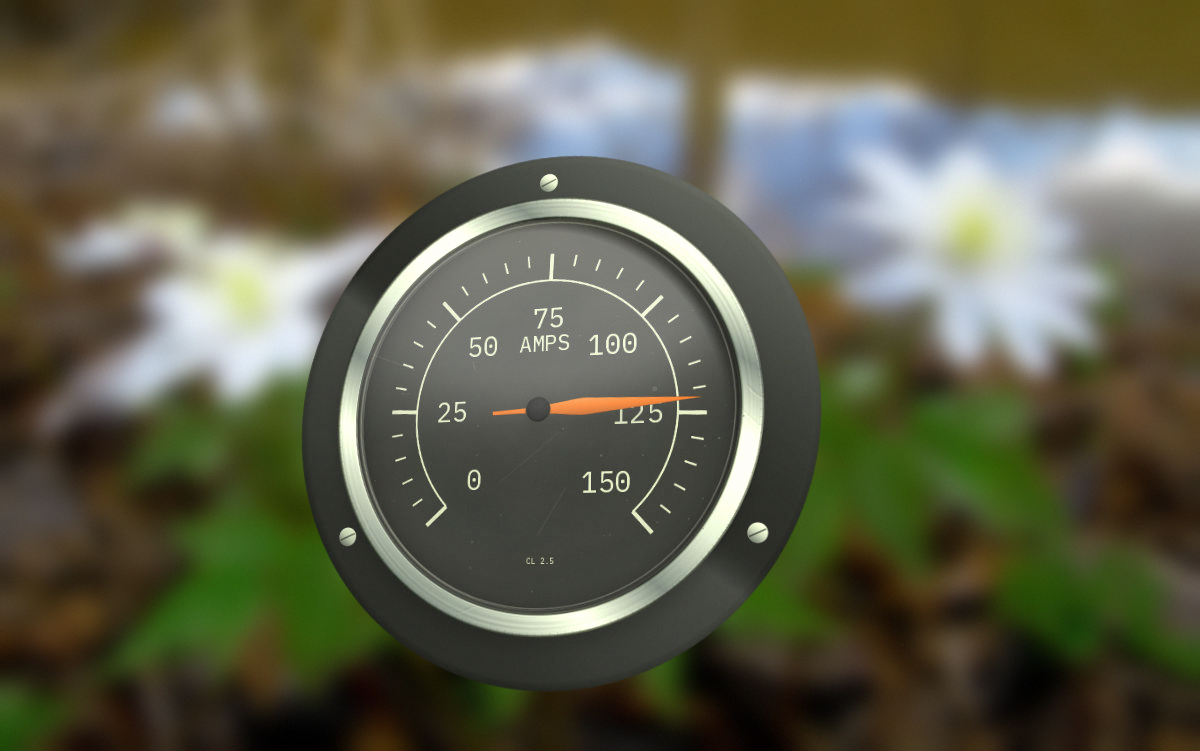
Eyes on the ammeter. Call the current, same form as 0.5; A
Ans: 122.5; A
